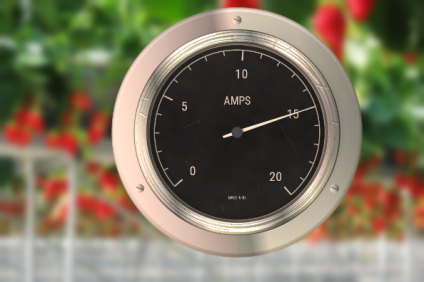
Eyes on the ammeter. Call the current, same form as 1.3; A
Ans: 15; A
